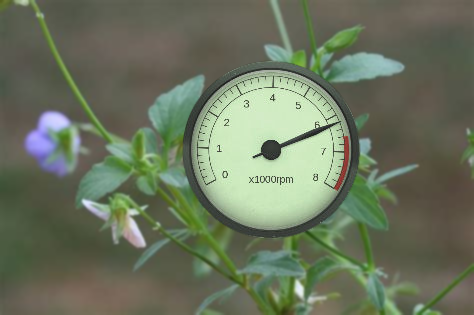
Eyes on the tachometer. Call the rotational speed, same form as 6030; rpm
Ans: 6200; rpm
